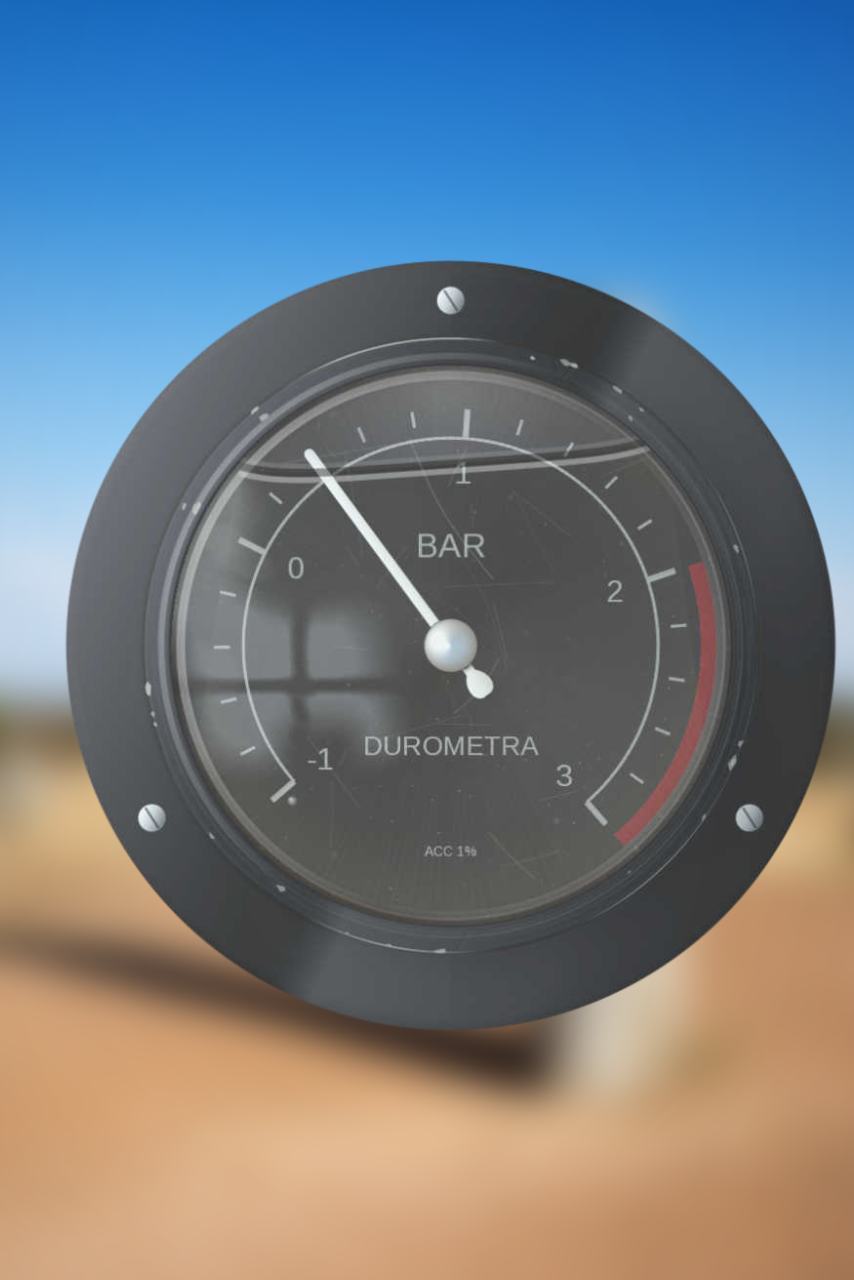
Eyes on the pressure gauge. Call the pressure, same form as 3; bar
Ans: 0.4; bar
